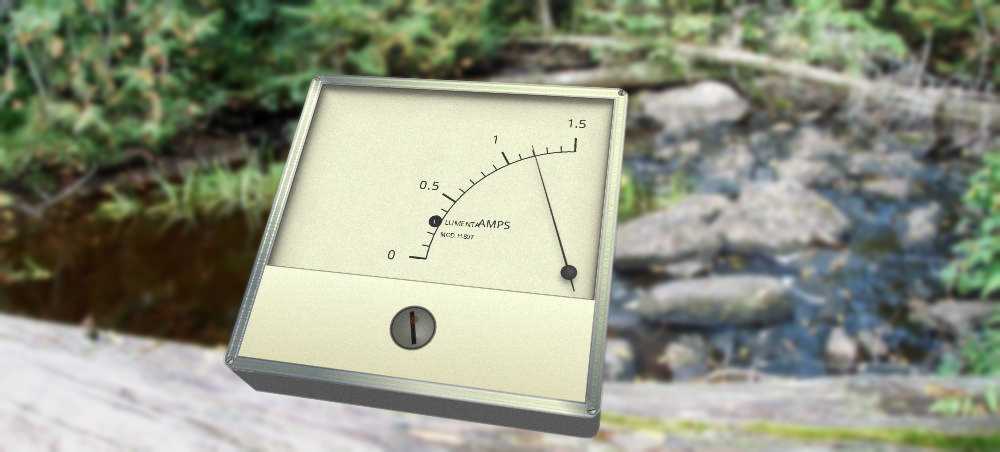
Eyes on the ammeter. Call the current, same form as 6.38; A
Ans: 1.2; A
